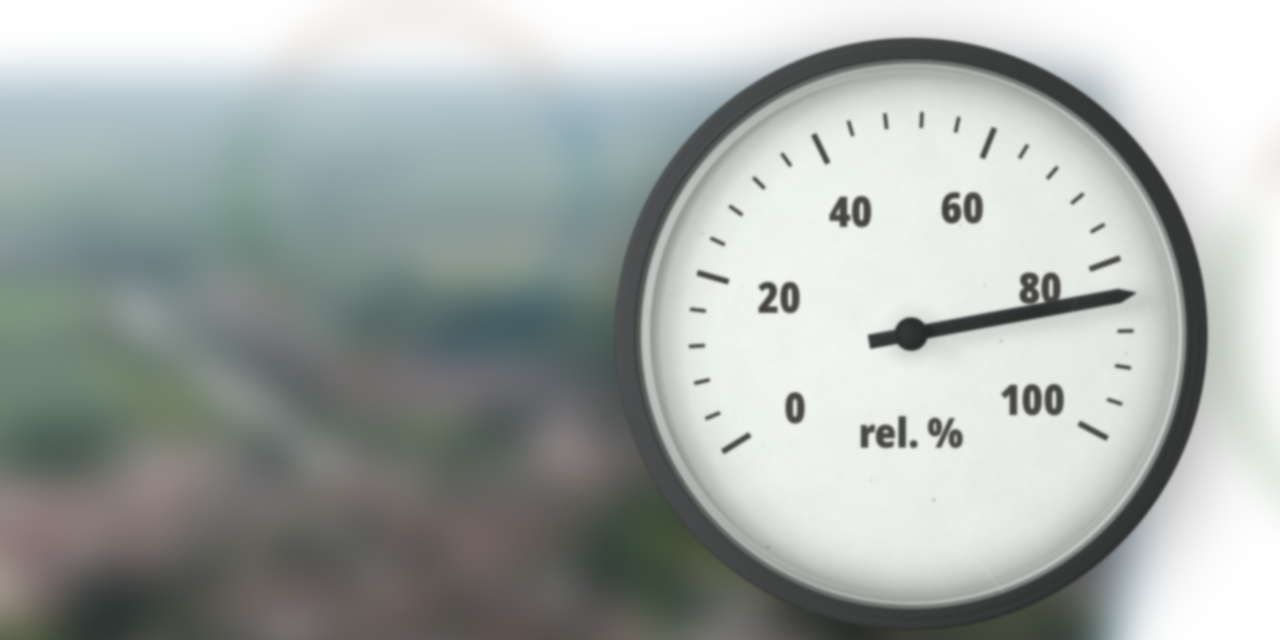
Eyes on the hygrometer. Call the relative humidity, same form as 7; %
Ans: 84; %
